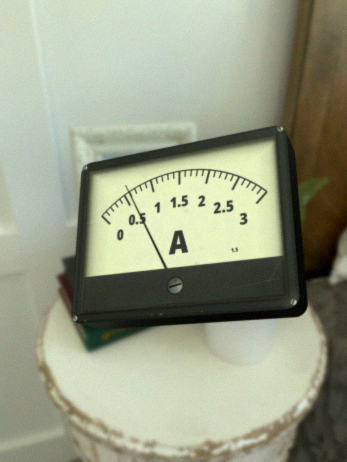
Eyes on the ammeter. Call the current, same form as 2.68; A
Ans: 0.6; A
